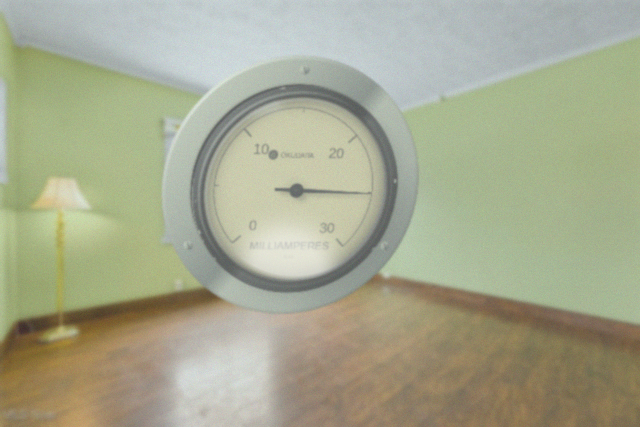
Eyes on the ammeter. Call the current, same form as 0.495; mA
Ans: 25; mA
